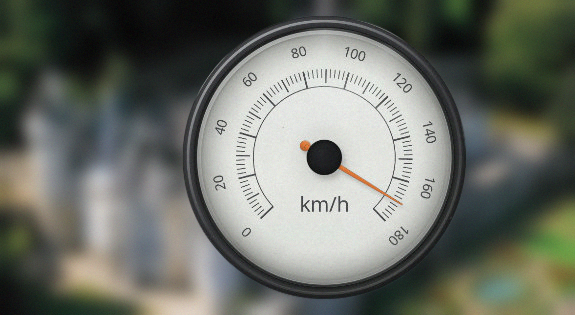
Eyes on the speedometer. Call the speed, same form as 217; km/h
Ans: 170; km/h
